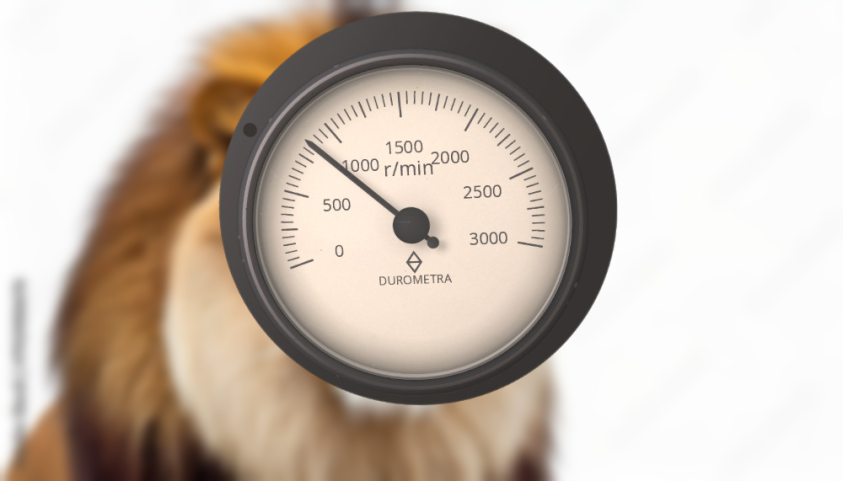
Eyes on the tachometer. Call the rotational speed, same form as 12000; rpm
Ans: 850; rpm
